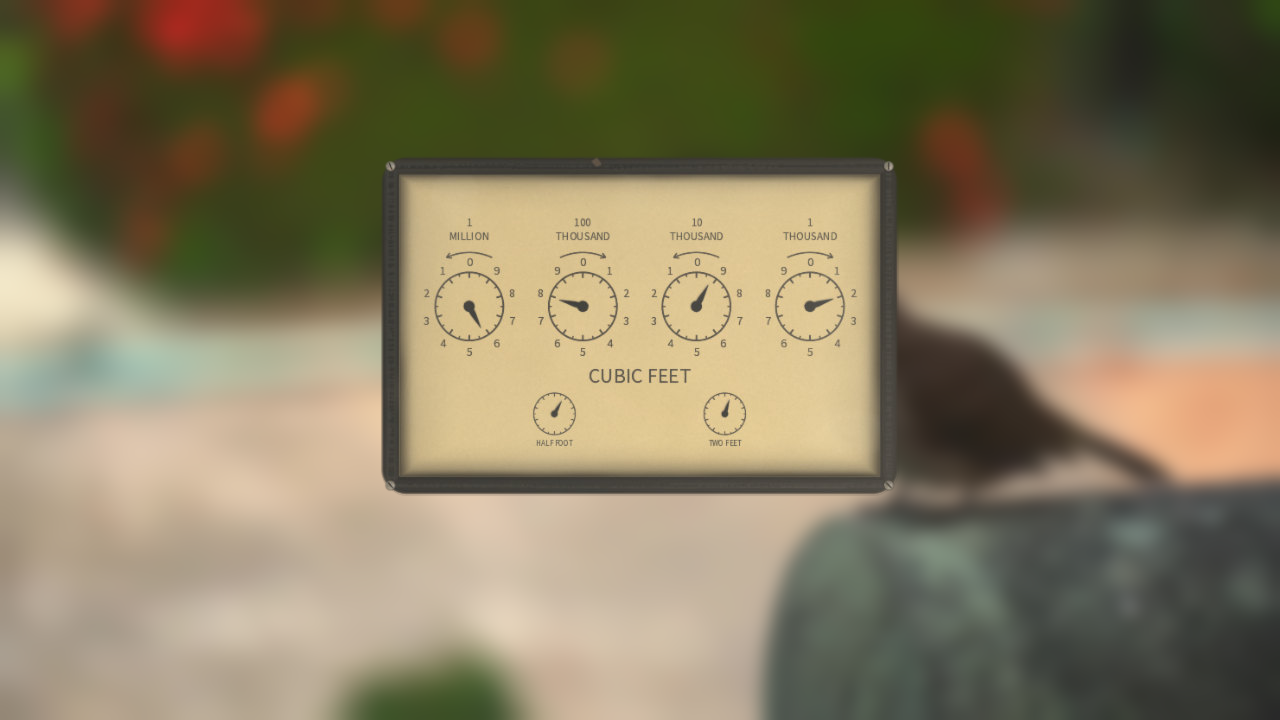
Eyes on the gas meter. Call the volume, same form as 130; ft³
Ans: 579200; ft³
